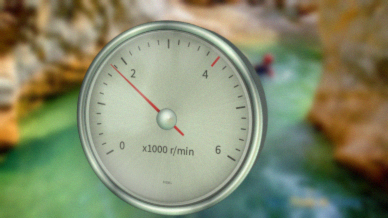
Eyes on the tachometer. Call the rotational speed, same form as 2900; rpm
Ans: 1800; rpm
